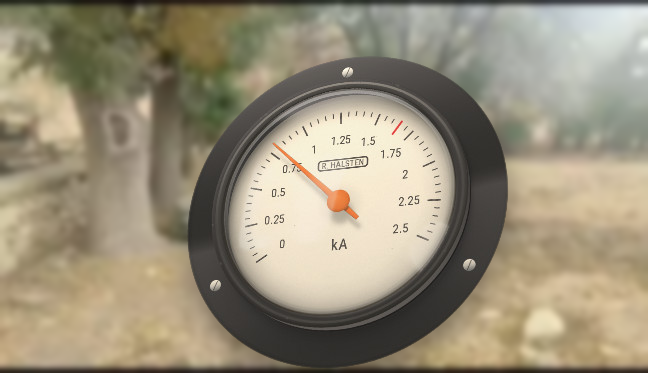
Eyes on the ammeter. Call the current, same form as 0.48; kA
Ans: 0.8; kA
